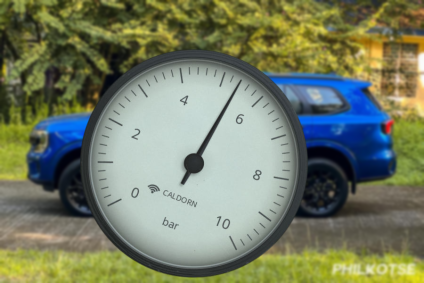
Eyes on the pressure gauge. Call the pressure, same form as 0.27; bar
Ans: 5.4; bar
